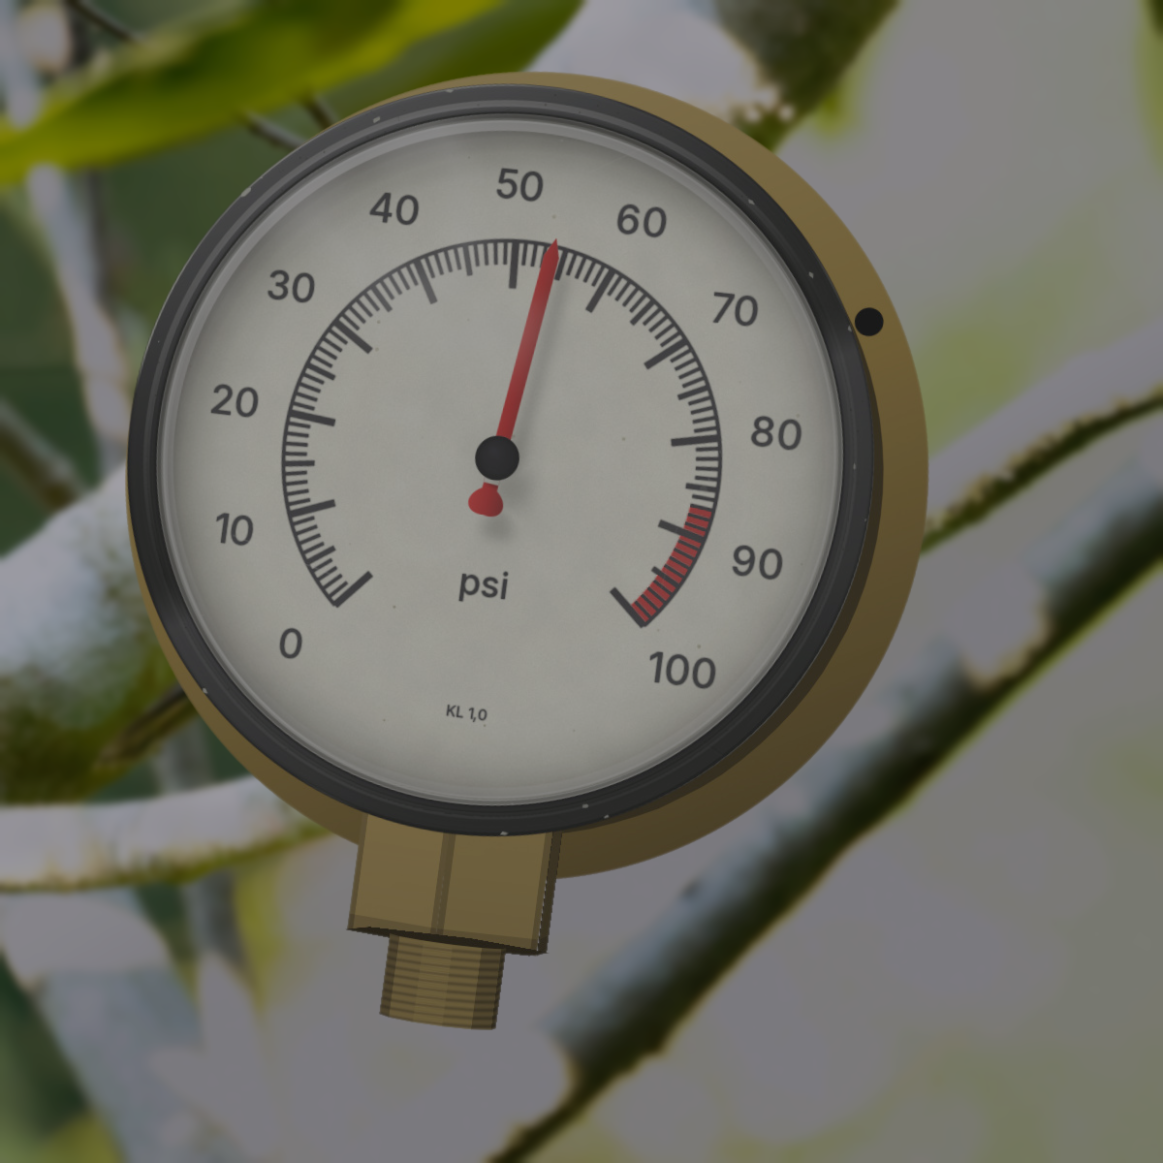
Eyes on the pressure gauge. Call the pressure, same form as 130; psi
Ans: 54; psi
